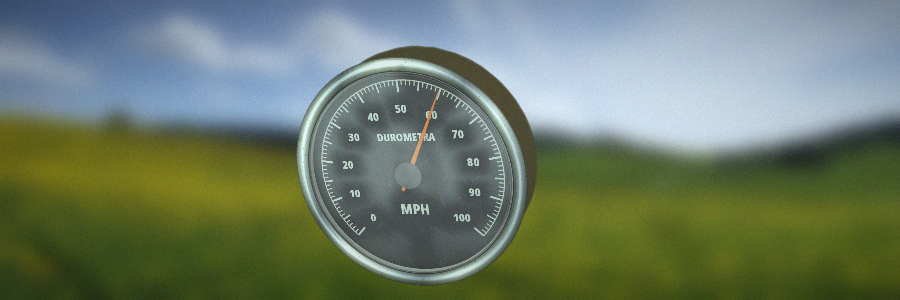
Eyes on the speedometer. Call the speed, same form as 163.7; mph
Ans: 60; mph
